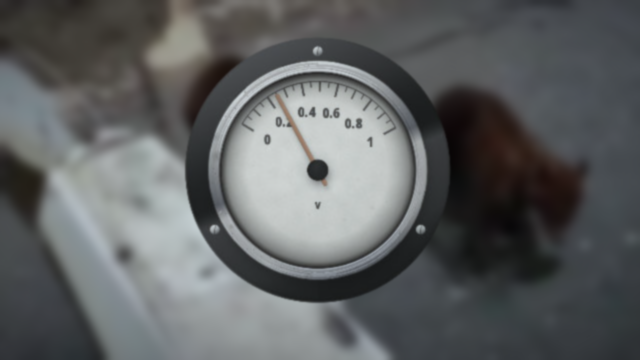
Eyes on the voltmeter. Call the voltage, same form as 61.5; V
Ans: 0.25; V
